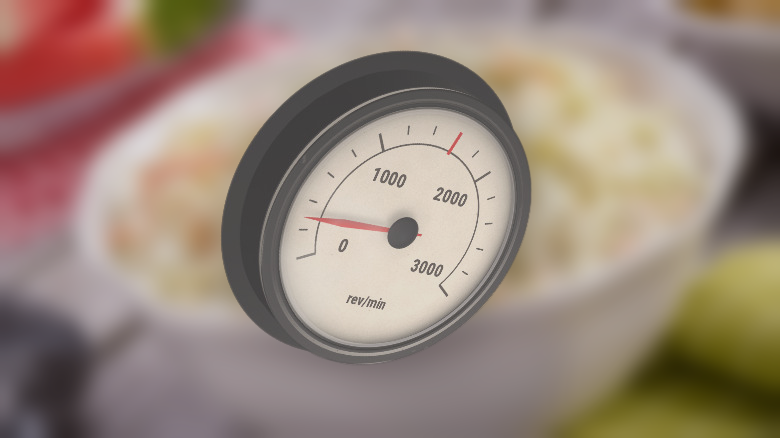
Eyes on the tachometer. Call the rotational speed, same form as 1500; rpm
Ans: 300; rpm
